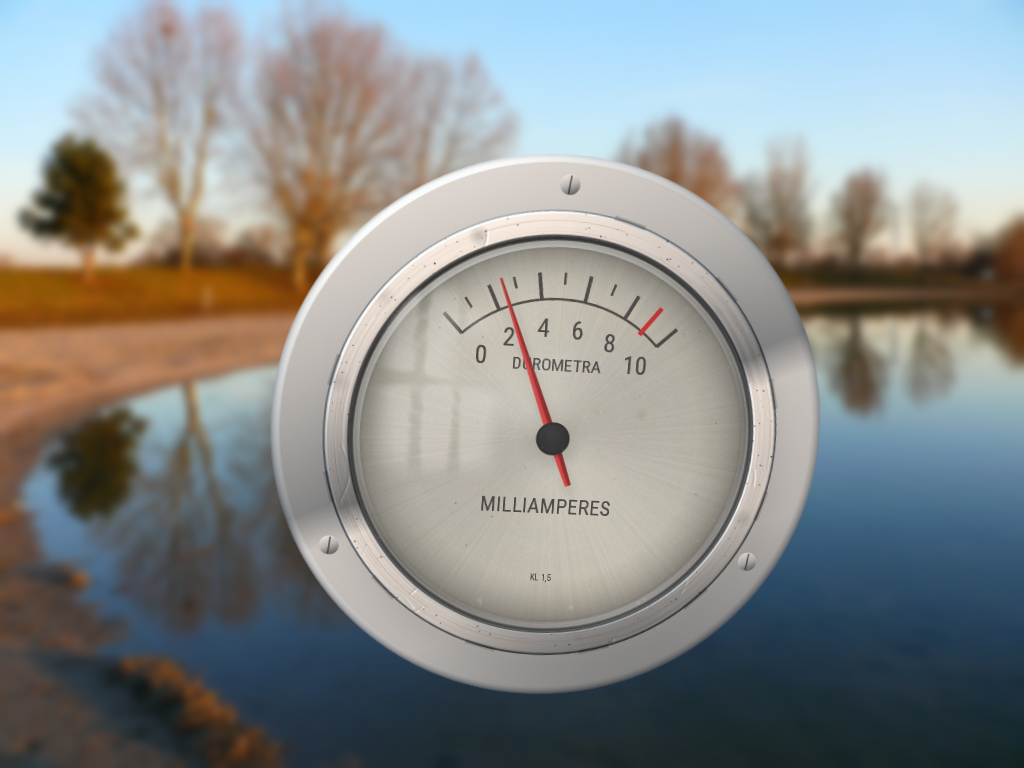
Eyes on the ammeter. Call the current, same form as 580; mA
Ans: 2.5; mA
